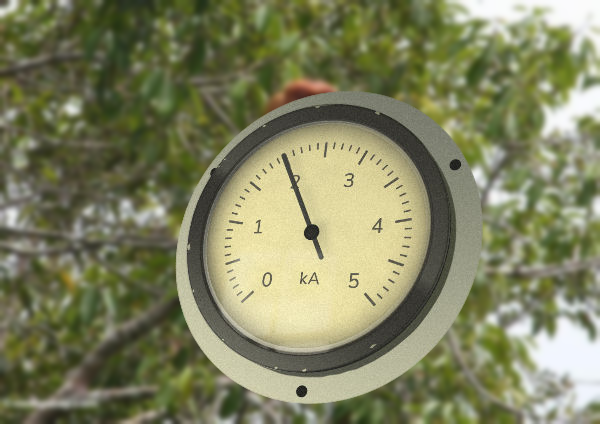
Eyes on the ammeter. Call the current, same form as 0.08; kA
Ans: 2; kA
